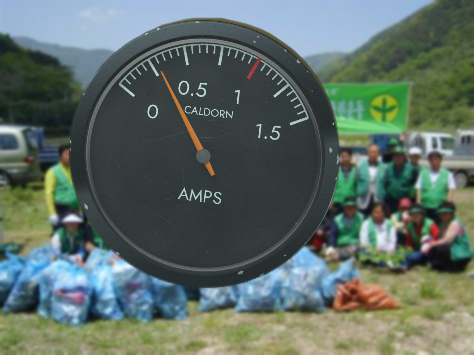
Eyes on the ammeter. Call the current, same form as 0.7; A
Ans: 0.3; A
